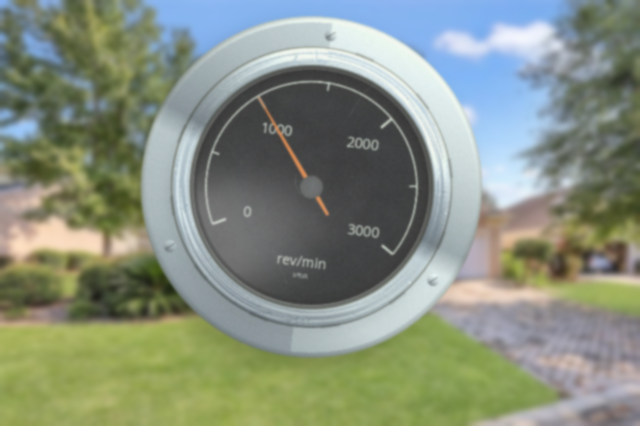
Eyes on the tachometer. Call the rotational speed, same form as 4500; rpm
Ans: 1000; rpm
